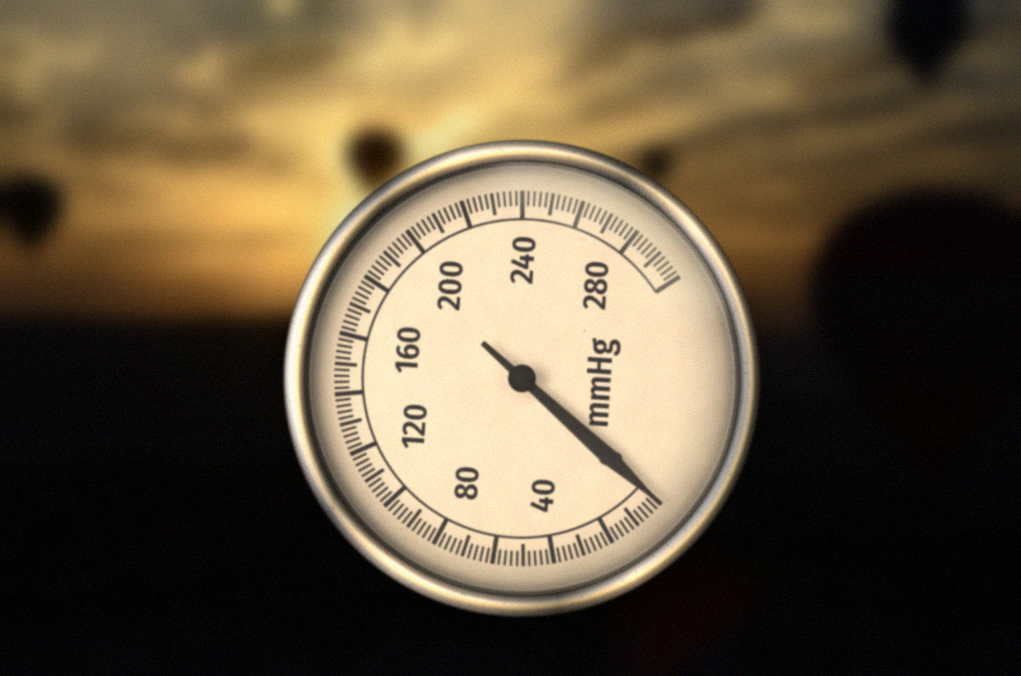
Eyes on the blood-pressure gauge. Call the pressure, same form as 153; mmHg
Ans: 0; mmHg
